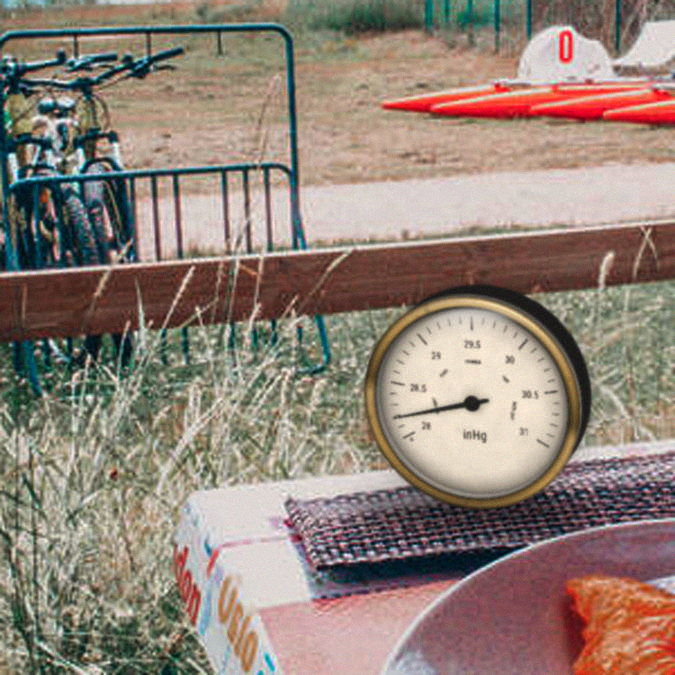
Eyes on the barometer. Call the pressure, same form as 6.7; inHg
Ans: 28.2; inHg
